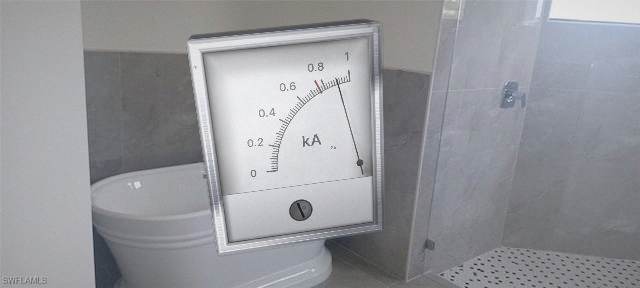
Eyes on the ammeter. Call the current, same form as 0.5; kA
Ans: 0.9; kA
